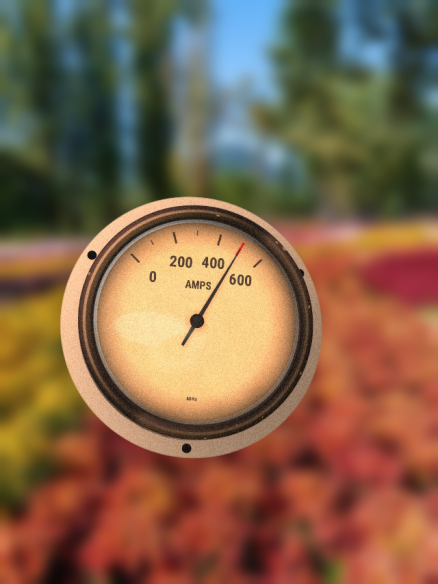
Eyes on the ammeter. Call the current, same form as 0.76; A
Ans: 500; A
